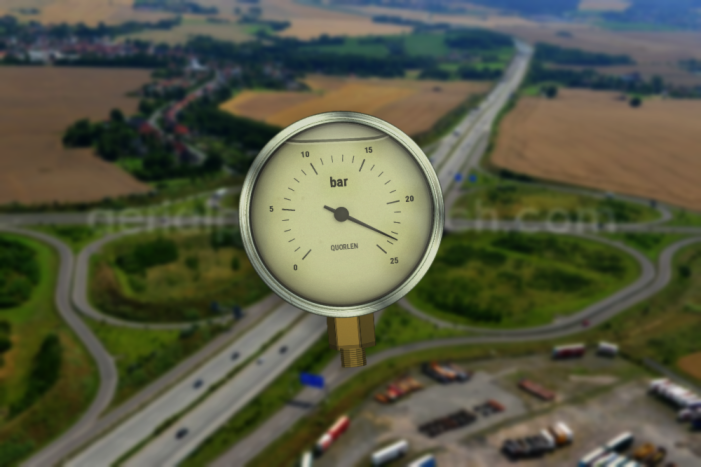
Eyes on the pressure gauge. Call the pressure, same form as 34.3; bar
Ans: 23.5; bar
